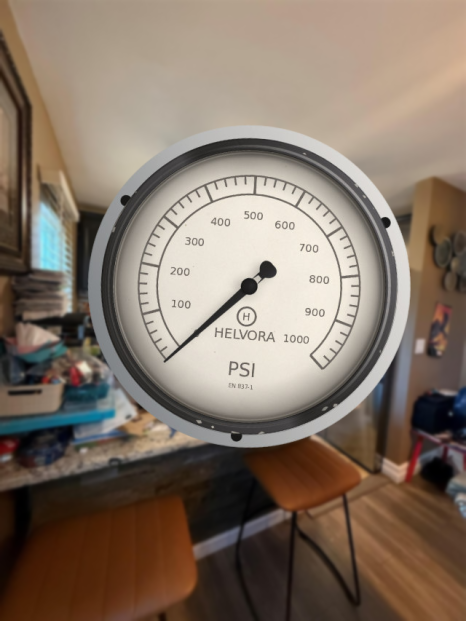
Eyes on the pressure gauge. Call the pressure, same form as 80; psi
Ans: 0; psi
